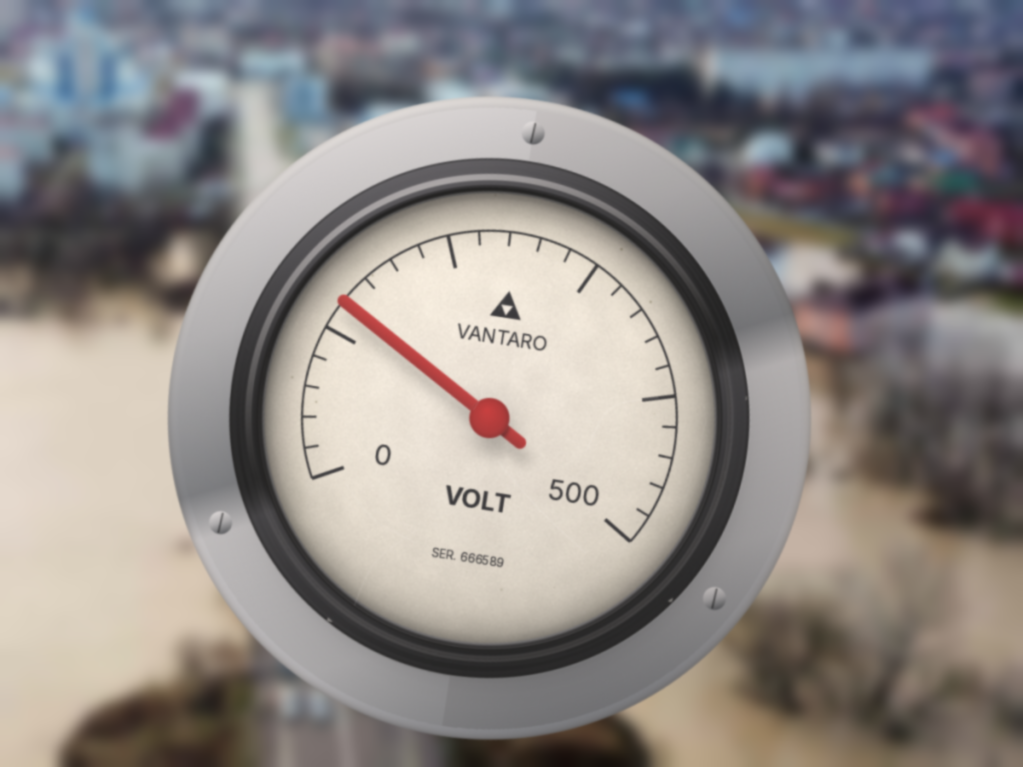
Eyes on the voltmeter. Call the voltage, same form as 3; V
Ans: 120; V
